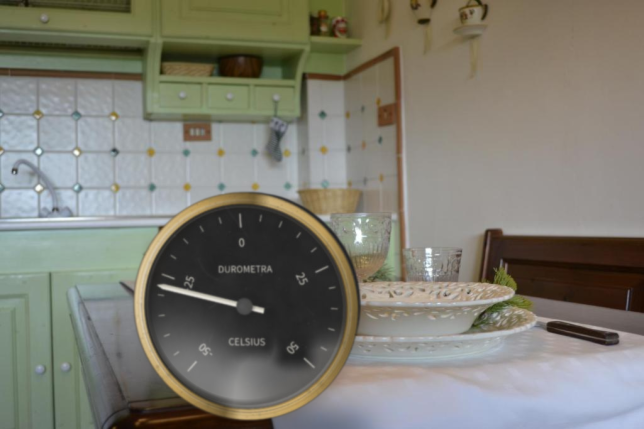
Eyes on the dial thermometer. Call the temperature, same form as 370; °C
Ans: -27.5; °C
